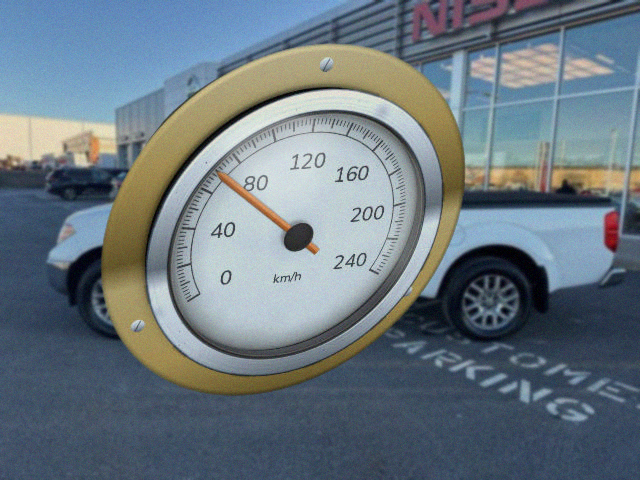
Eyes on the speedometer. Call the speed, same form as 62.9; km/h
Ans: 70; km/h
